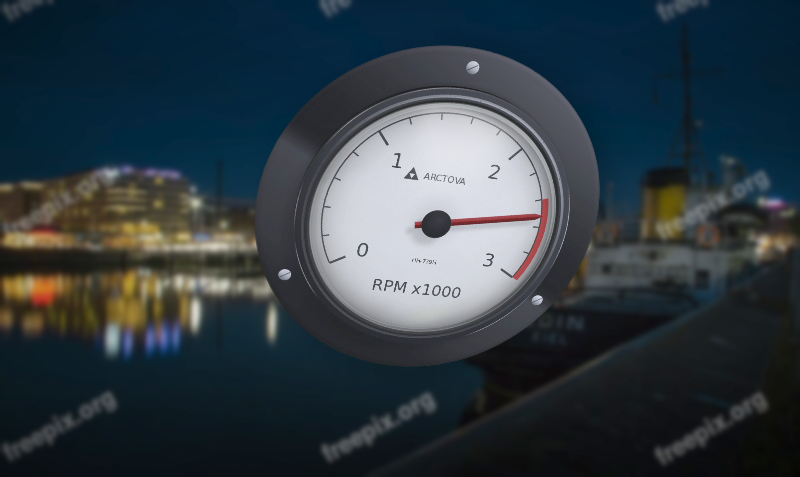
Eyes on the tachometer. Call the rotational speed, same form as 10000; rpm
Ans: 2500; rpm
